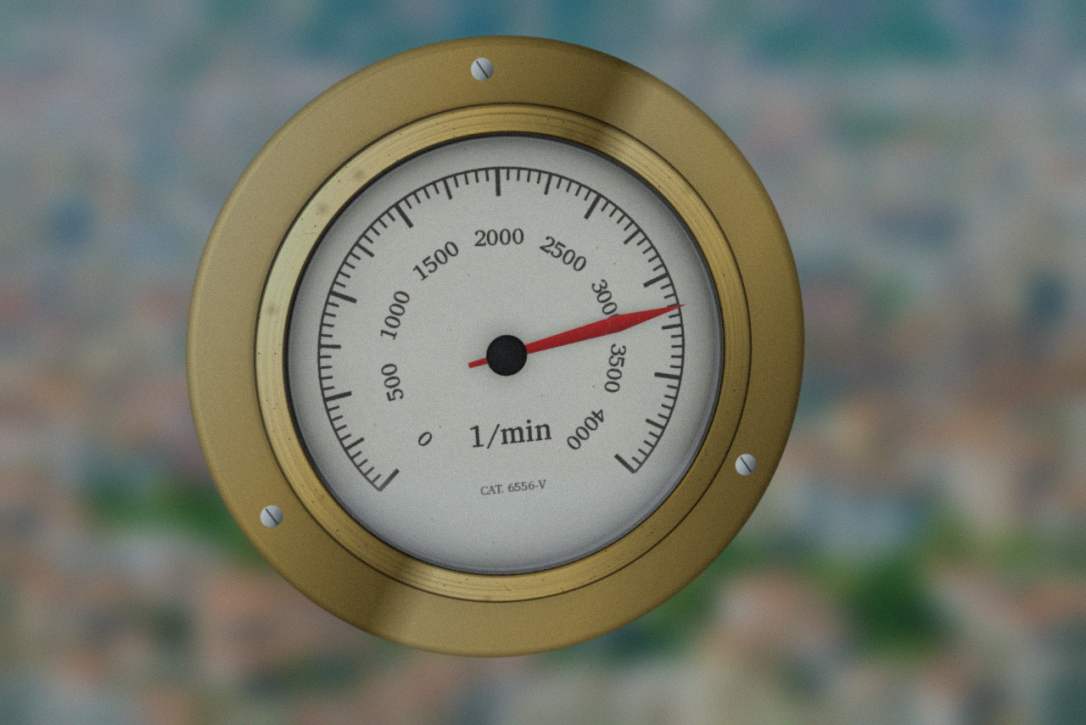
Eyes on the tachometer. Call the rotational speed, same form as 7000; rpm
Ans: 3150; rpm
